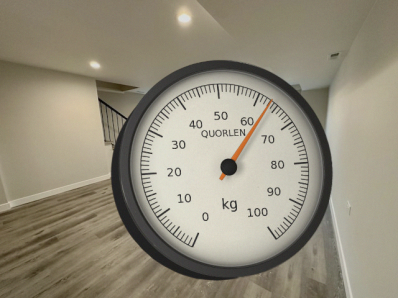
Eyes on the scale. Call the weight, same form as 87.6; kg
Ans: 63; kg
